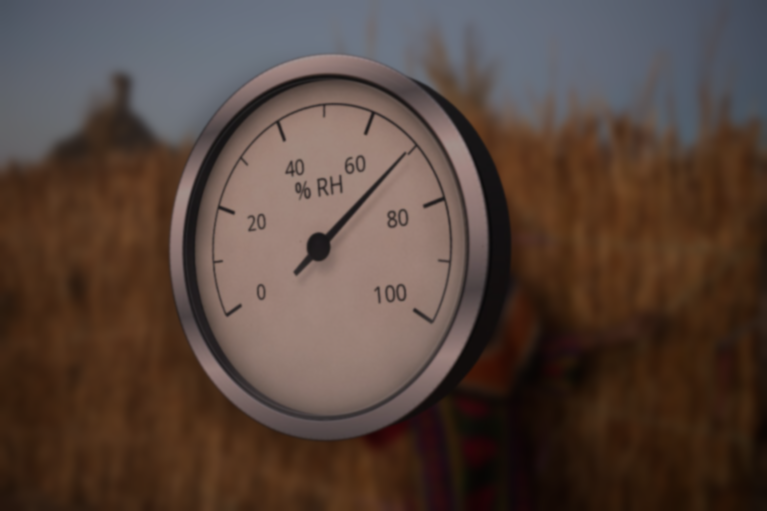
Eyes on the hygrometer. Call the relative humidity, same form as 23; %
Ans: 70; %
